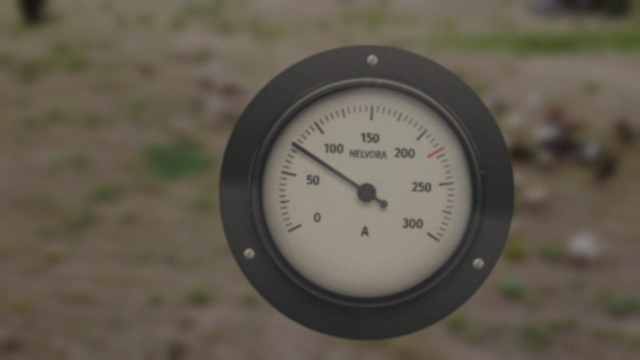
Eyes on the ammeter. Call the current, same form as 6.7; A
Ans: 75; A
